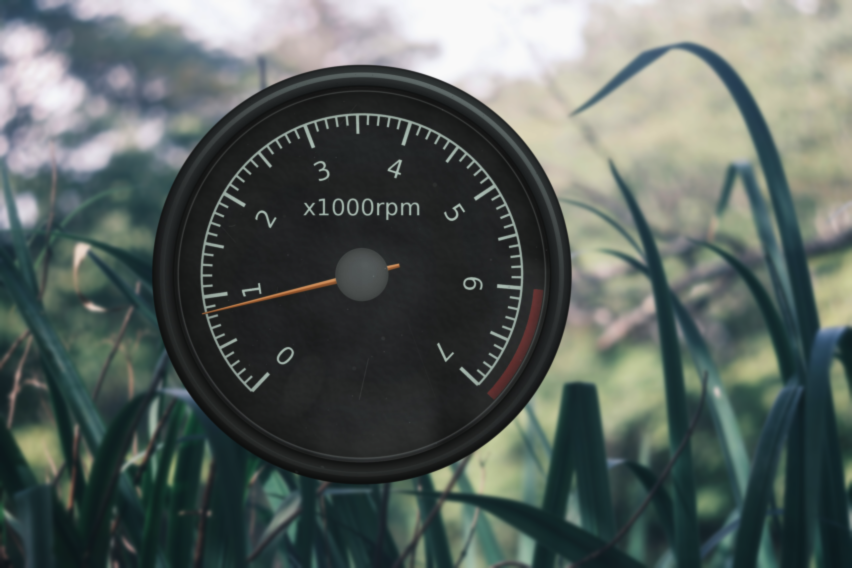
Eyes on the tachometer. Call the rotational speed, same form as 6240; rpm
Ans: 850; rpm
